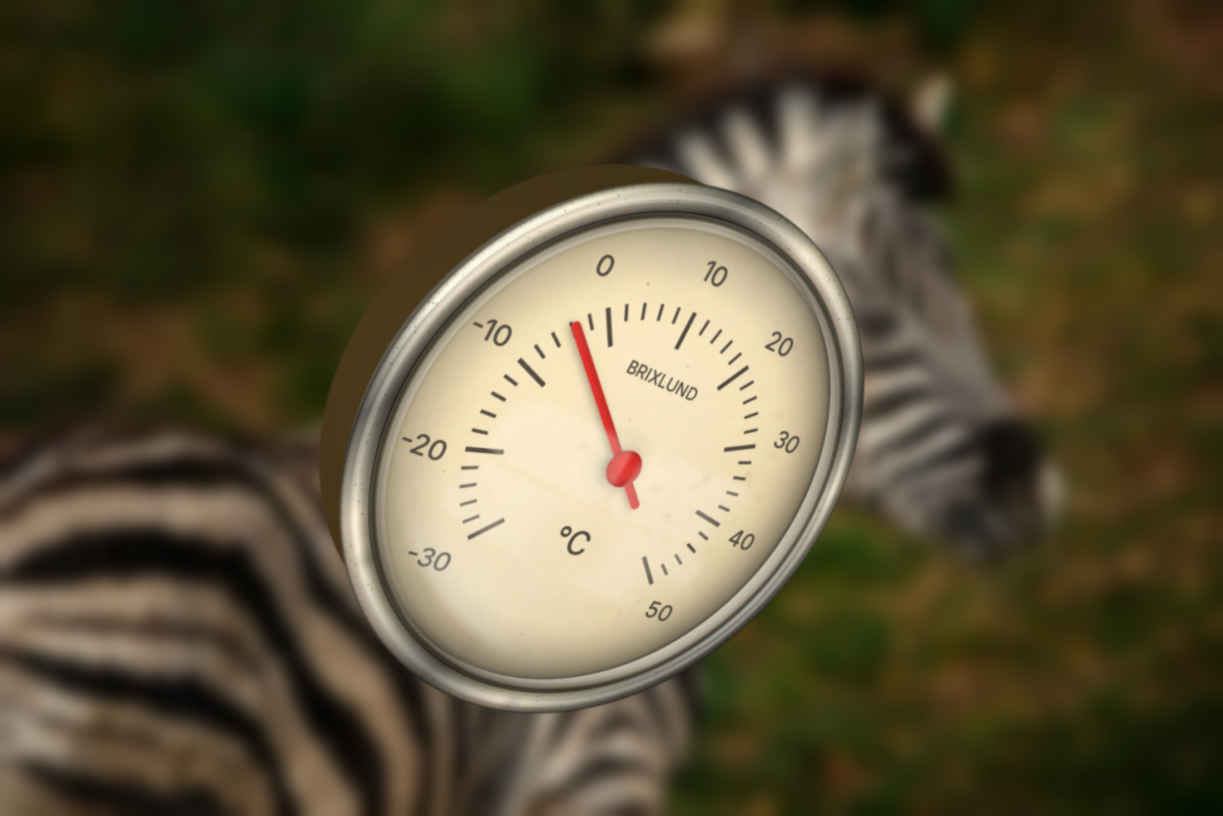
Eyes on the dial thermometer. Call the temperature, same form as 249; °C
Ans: -4; °C
